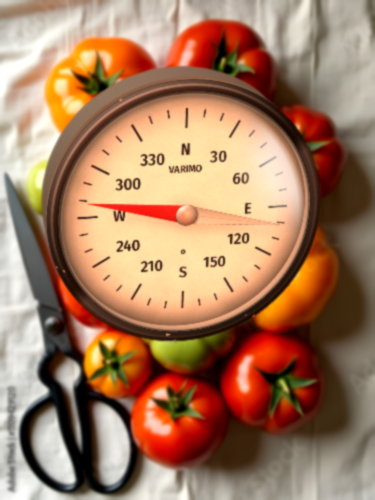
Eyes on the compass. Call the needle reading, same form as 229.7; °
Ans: 280; °
